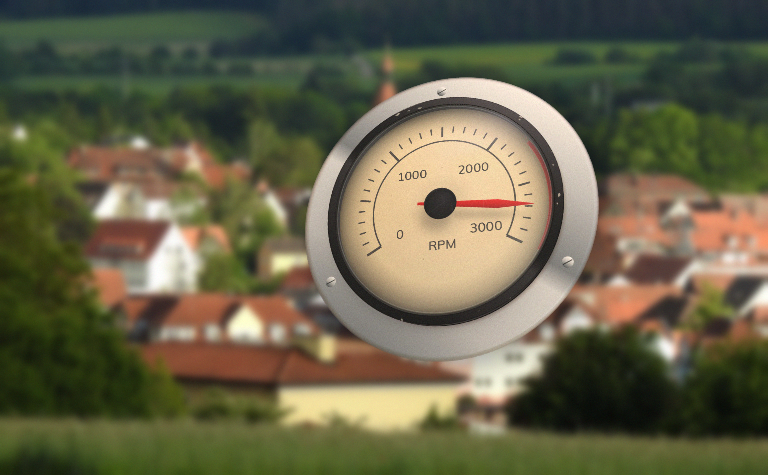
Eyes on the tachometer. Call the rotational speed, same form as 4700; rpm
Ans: 2700; rpm
